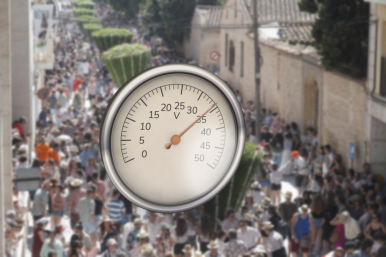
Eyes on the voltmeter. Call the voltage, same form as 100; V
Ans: 34; V
